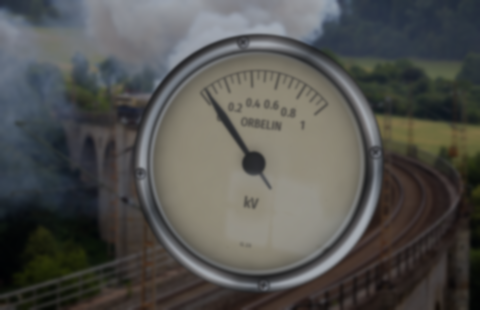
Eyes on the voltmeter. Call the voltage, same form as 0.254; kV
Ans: 0.05; kV
